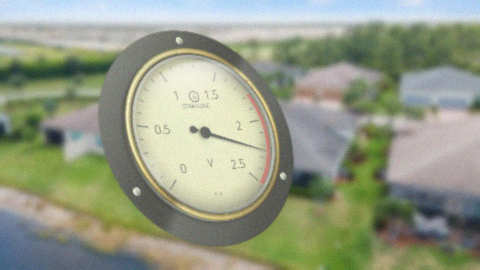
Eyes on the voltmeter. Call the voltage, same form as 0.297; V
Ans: 2.25; V
